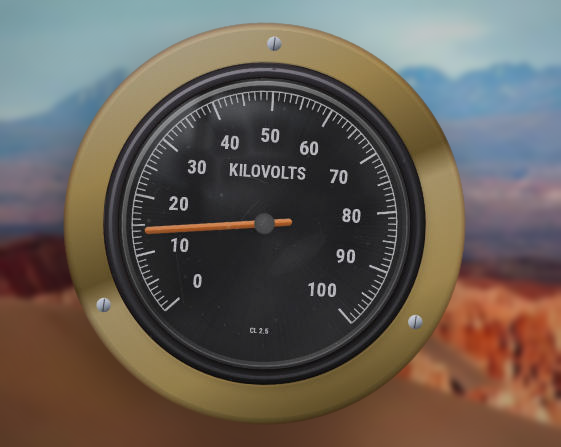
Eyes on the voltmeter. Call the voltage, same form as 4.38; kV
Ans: 14; kV
